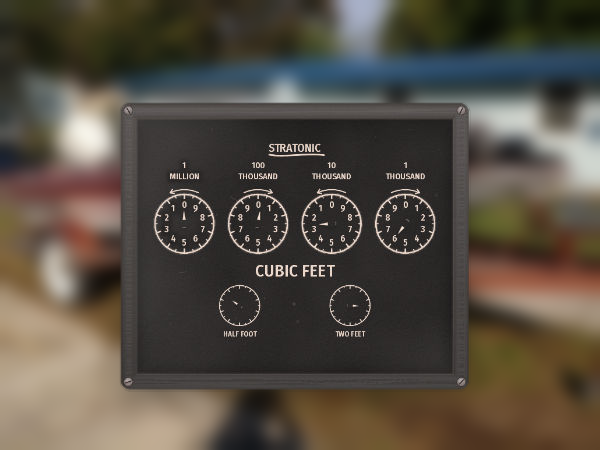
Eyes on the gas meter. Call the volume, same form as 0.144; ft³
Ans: 2600; ft³
